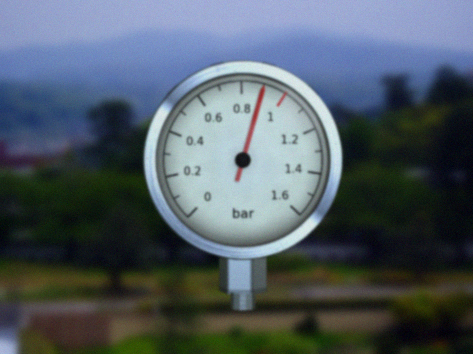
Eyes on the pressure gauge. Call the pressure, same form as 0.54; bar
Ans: 0.9; bar
